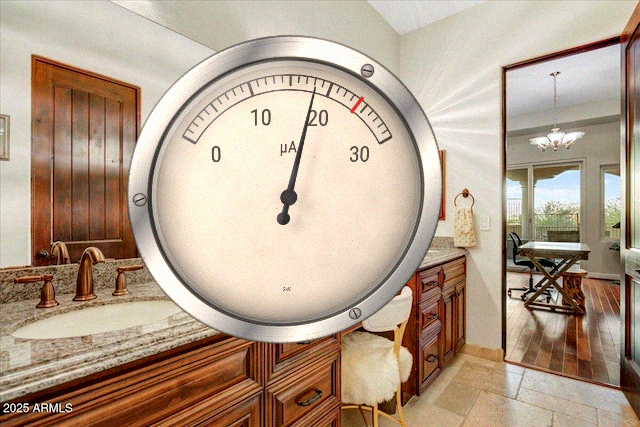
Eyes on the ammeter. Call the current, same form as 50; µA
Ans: 18; µA
